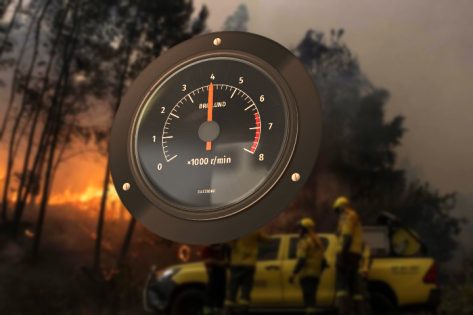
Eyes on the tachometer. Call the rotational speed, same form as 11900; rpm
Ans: 4000; rpm
